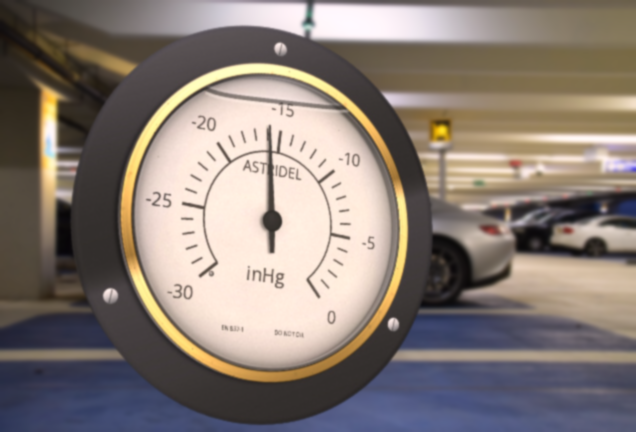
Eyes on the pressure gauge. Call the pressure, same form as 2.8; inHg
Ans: -16; inHg
